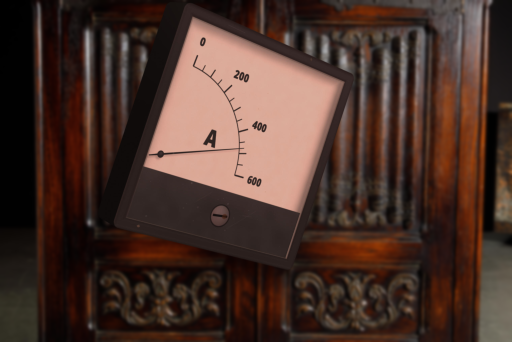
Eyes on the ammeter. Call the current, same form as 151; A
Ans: 475; A
